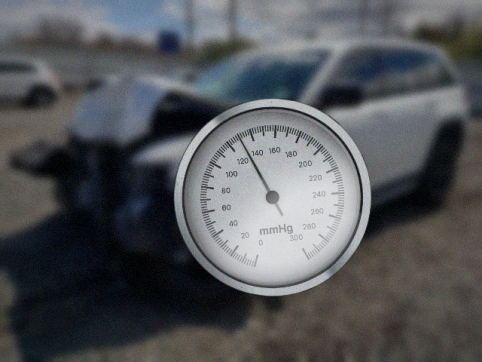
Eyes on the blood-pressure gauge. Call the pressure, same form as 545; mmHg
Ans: 130; mmHg
